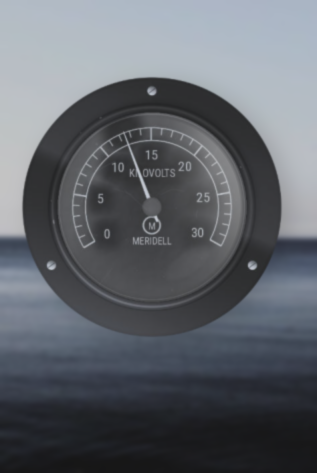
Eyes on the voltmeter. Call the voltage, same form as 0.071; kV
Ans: 12.5; kV
